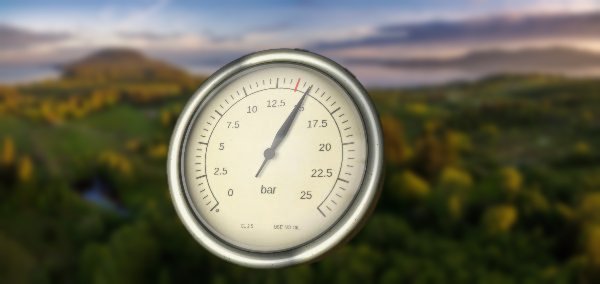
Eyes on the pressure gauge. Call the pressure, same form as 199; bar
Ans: 15; bar
